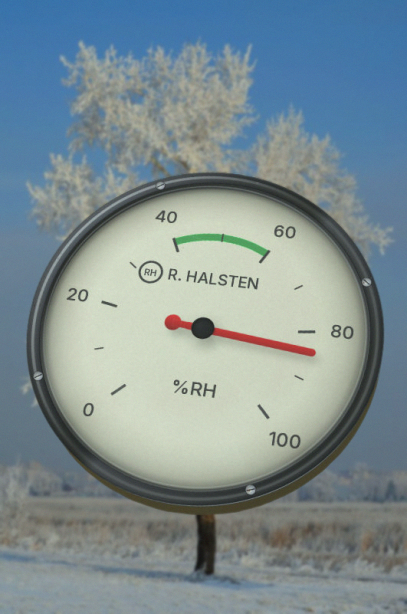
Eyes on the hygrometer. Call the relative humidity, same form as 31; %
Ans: 85; %
